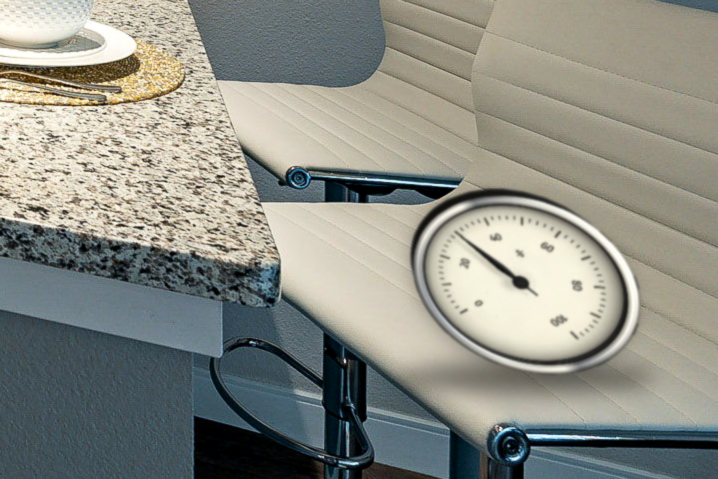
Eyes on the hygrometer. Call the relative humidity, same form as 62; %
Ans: 30; %
